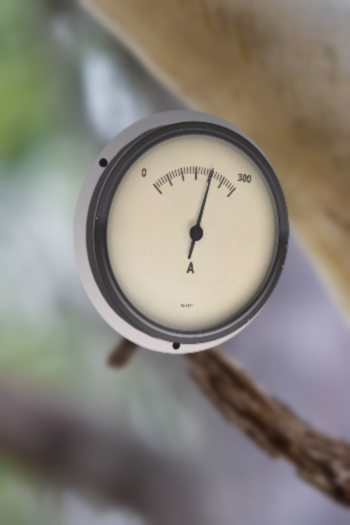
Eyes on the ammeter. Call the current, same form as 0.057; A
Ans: 200; A
